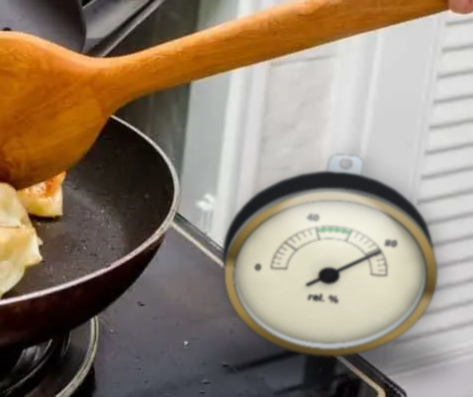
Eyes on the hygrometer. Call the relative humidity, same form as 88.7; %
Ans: 80; %
